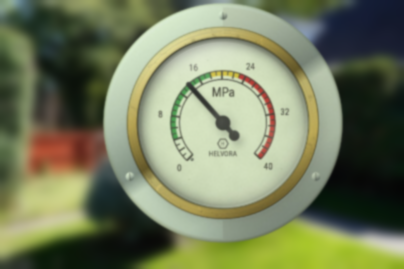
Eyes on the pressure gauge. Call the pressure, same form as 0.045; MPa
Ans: 14; MPa
